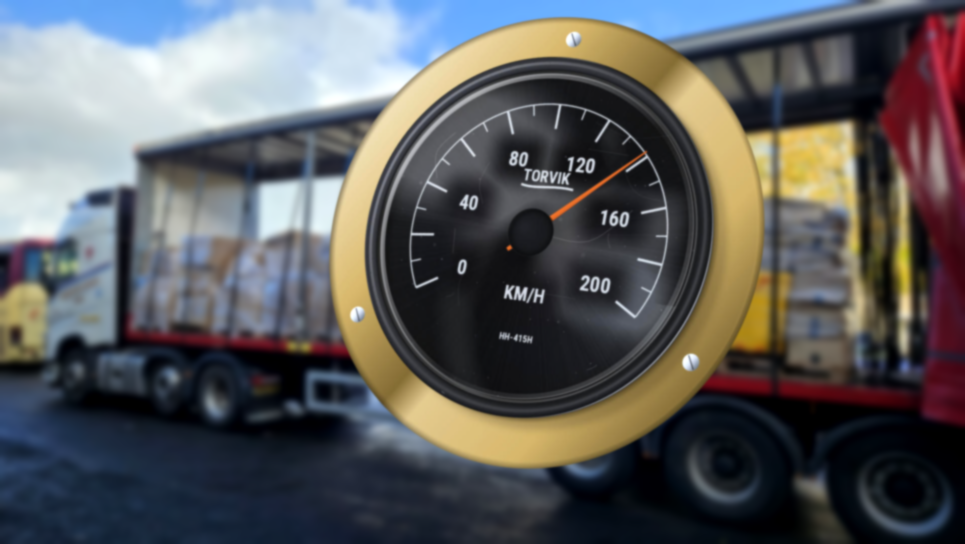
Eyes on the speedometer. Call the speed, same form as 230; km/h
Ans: 140; km/h
